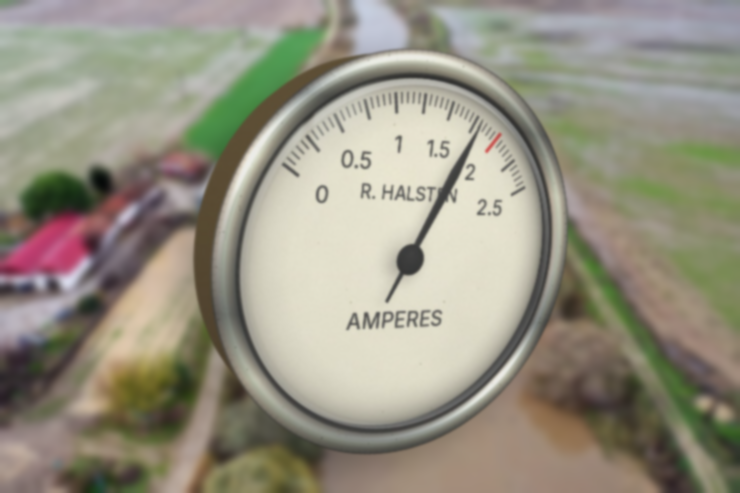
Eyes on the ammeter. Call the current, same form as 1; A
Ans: 1.75; A
